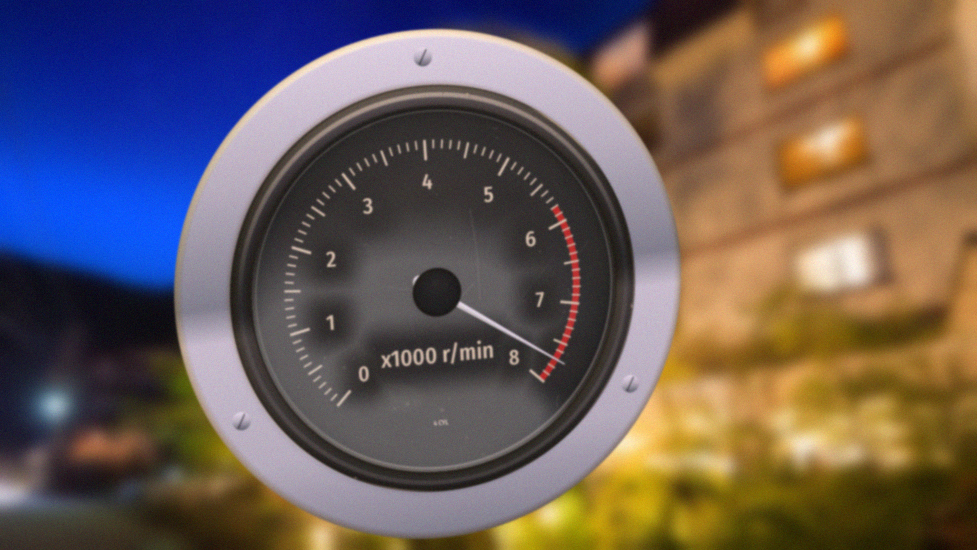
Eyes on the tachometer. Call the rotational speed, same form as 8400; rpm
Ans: 7700; rpm
